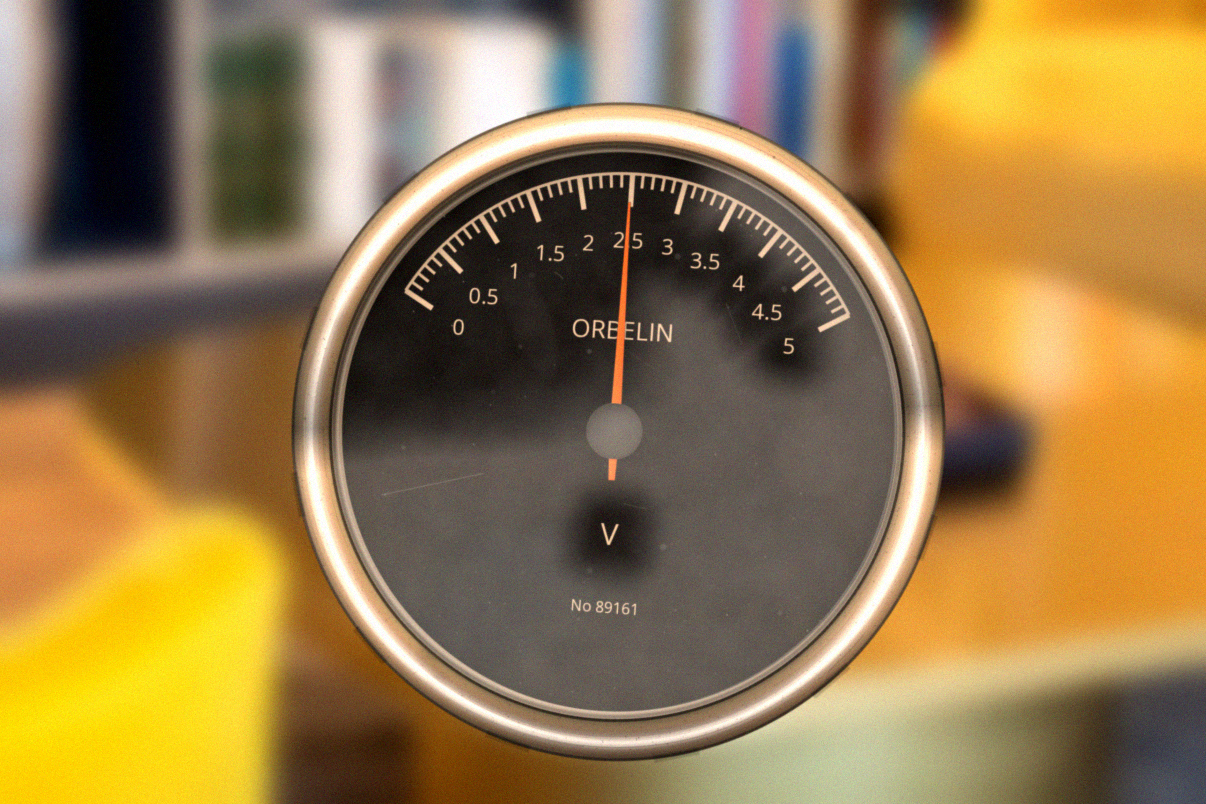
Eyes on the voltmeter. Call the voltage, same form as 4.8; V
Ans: 2.5; V
